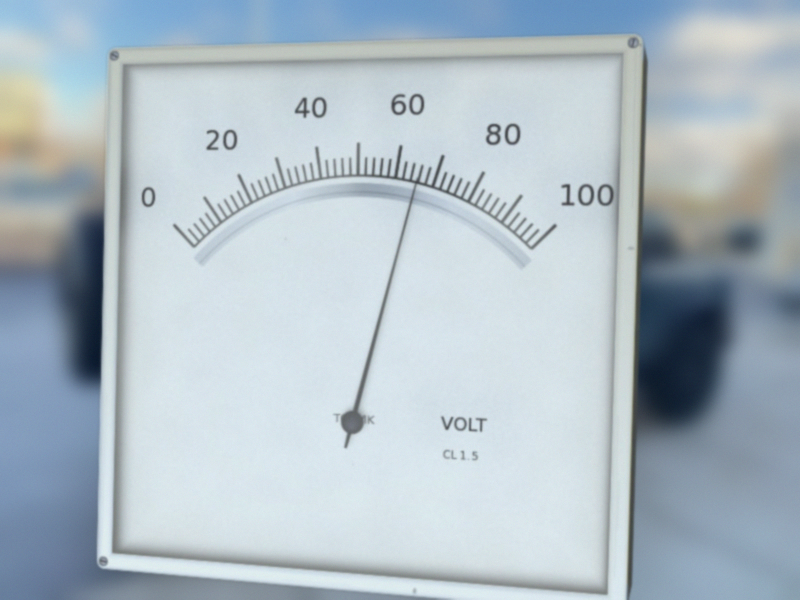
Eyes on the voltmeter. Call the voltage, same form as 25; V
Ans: 66; V
